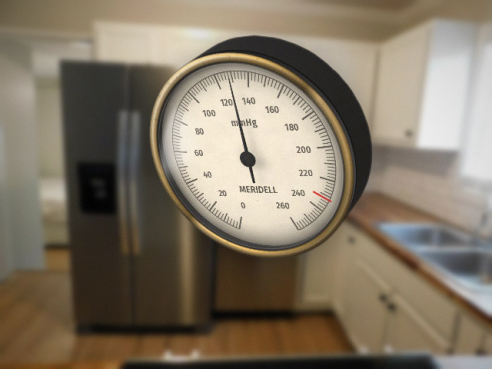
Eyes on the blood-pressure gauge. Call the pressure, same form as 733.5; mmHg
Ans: 130; mmHg
